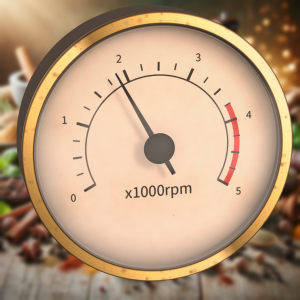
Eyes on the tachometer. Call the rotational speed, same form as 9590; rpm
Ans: 1875; rpm
